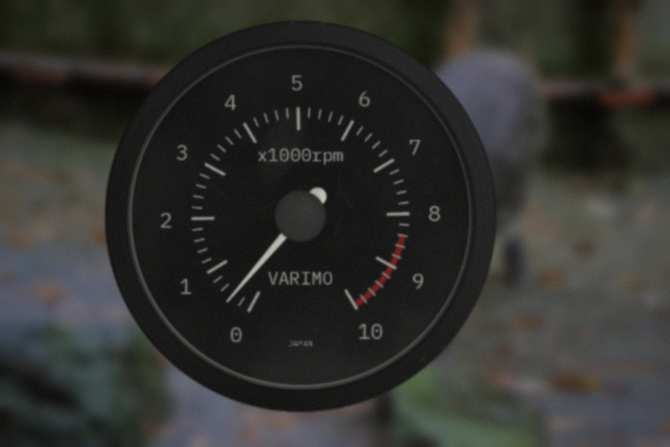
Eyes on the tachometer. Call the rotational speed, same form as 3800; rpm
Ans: 400; rpm
